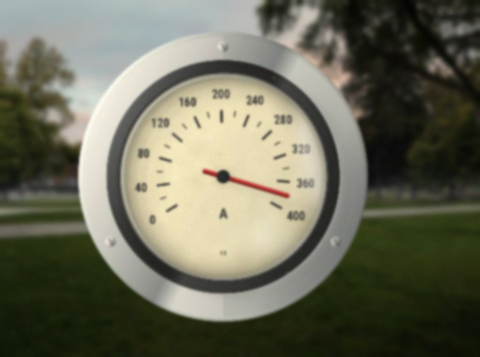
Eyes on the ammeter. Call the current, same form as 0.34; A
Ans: 380; A
